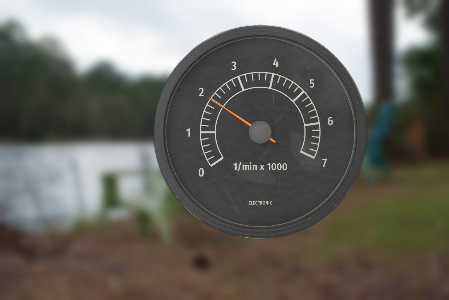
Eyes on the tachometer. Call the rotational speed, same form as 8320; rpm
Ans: 2000; rpm
